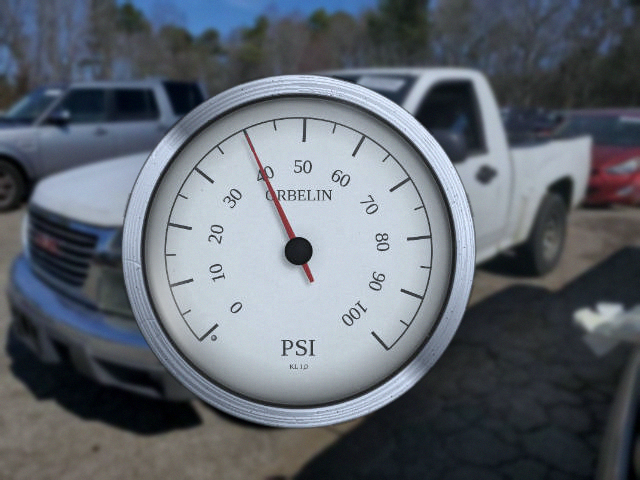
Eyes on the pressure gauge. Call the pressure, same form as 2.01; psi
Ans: 40; psi
